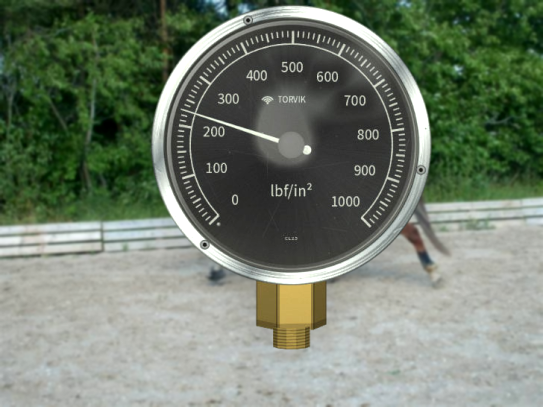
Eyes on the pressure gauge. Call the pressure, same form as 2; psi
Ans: 230; psi
